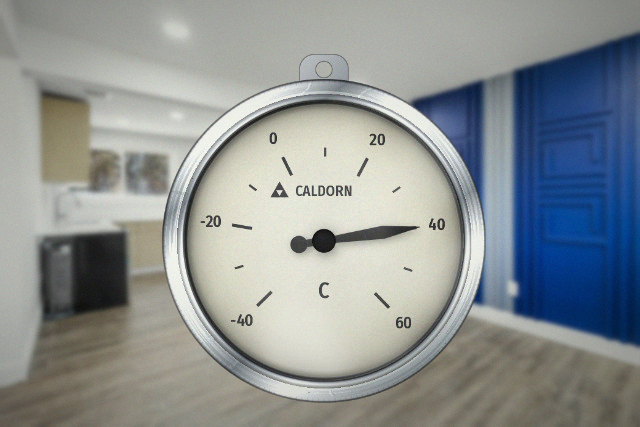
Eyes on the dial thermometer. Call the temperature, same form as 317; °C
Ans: 40; °C
